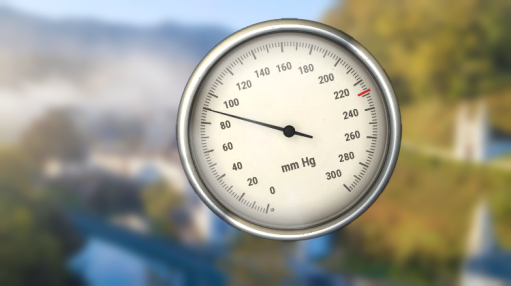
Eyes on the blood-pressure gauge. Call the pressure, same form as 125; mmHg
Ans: 90; mmHg
